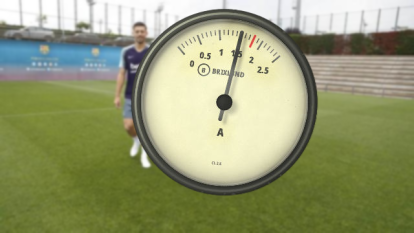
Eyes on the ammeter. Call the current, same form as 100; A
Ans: 1.5; A
